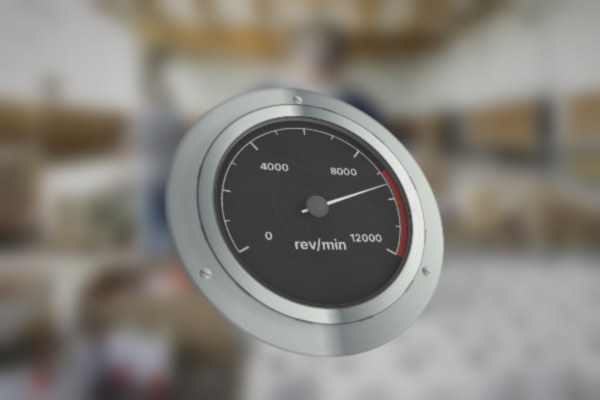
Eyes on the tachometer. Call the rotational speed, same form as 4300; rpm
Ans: 9500; rpm
